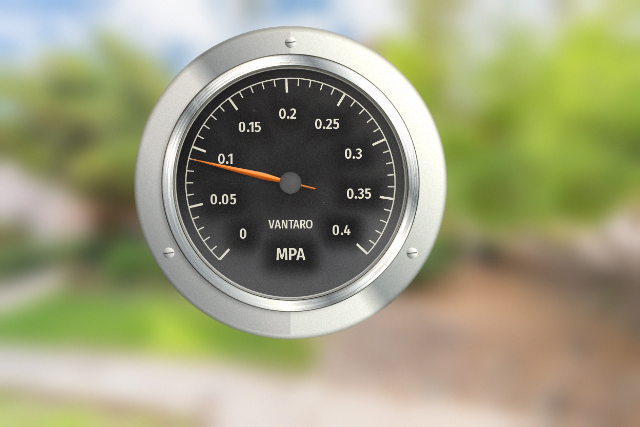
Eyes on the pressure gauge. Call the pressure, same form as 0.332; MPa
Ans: 0.09; MPa
